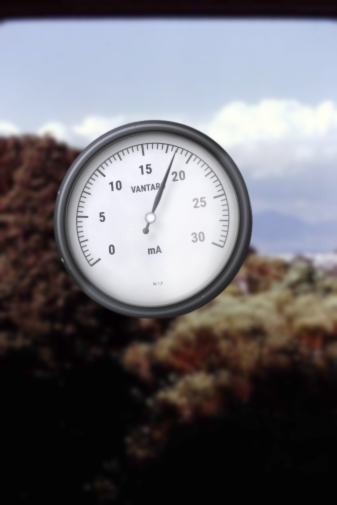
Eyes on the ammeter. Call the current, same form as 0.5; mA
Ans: 18.5; mA
